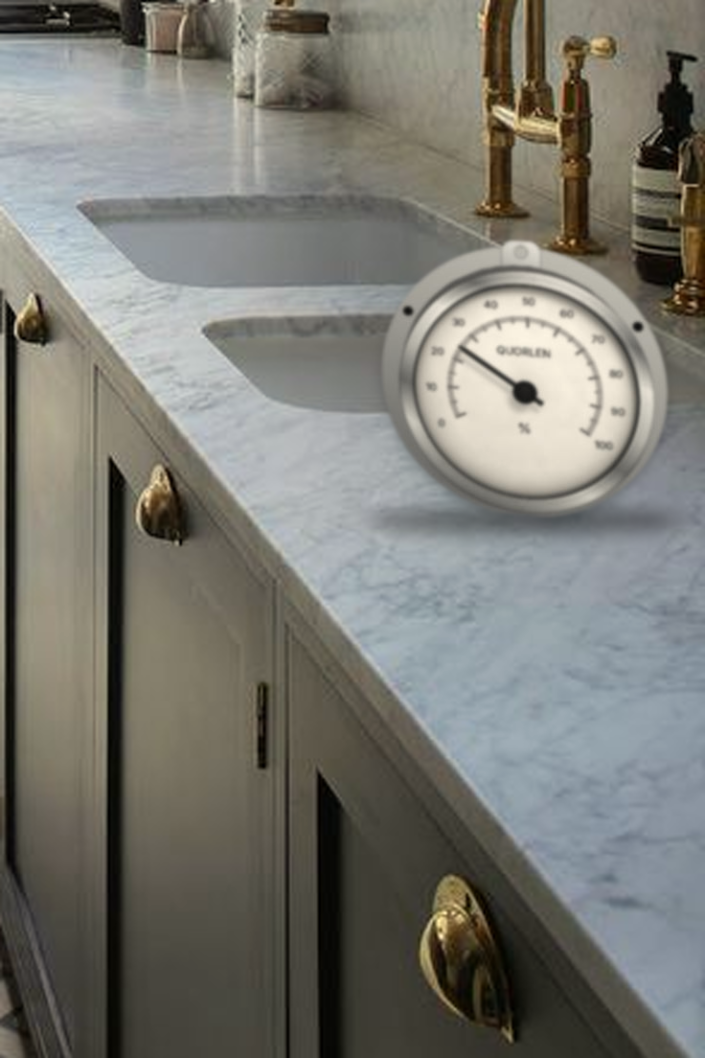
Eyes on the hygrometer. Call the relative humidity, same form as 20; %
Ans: 25; %
